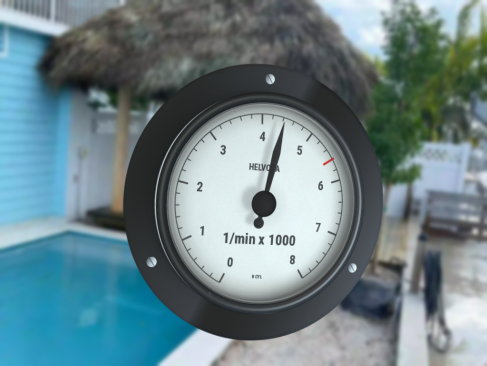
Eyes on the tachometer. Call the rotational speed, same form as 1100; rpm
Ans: 4400; rpm
